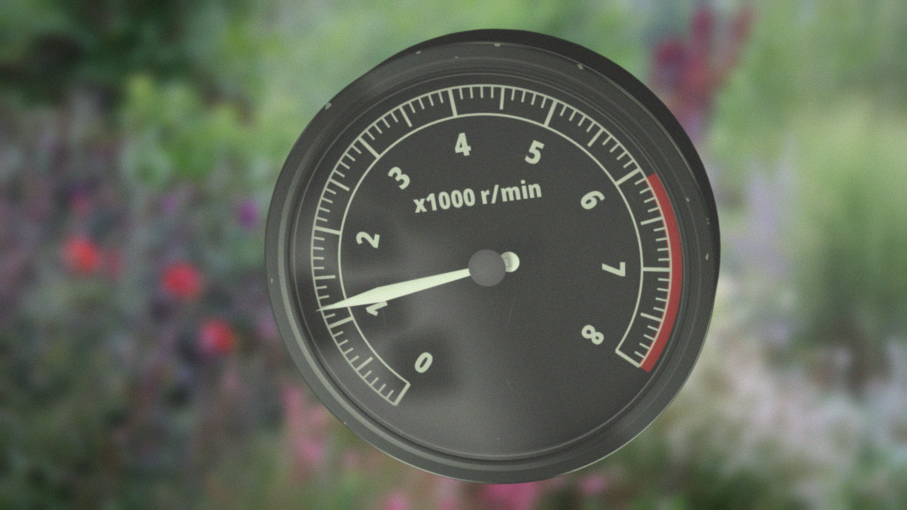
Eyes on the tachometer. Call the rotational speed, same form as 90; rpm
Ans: 1200; rpm
